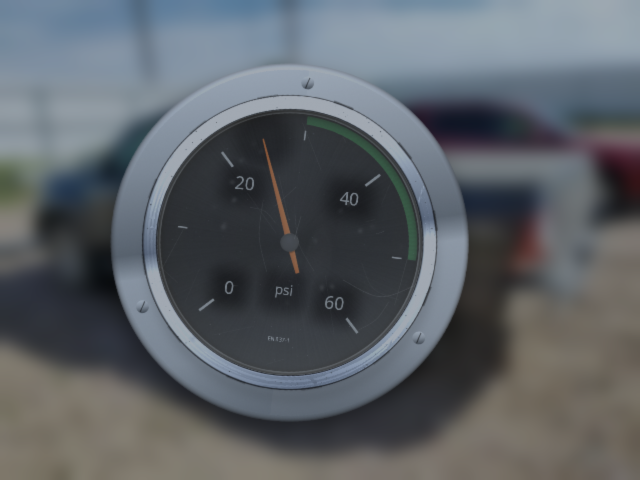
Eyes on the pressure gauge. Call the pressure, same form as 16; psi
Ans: 25; psi
